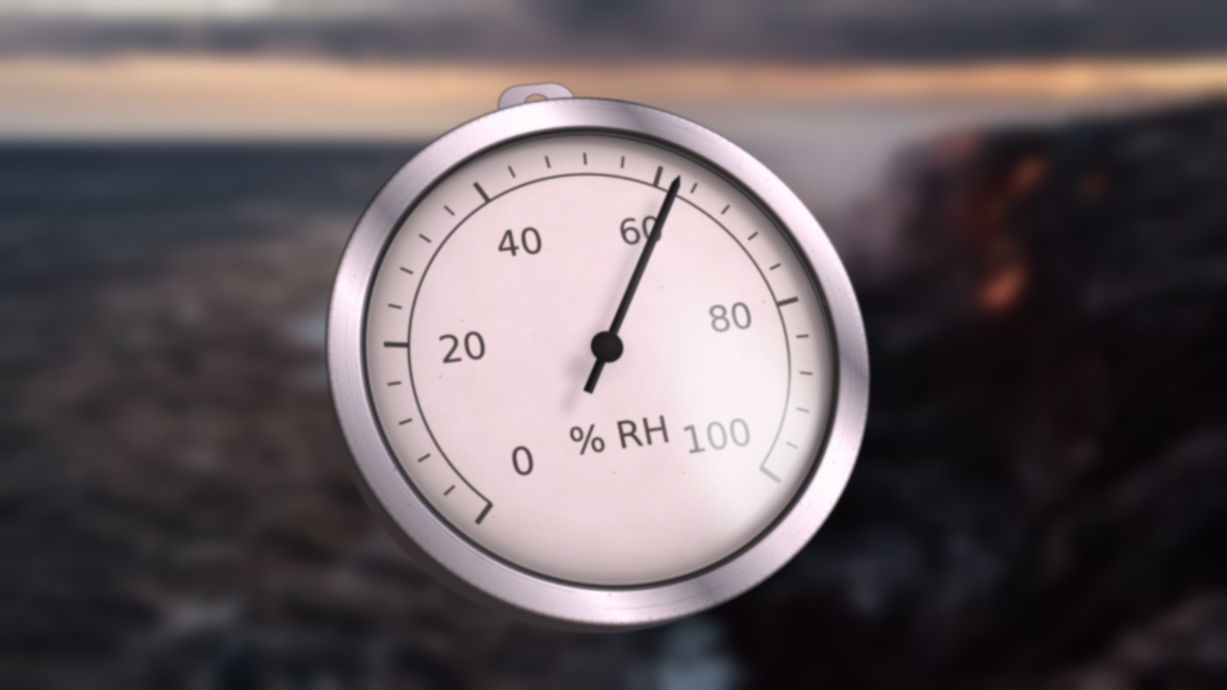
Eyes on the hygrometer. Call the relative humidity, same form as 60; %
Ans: 62; %
